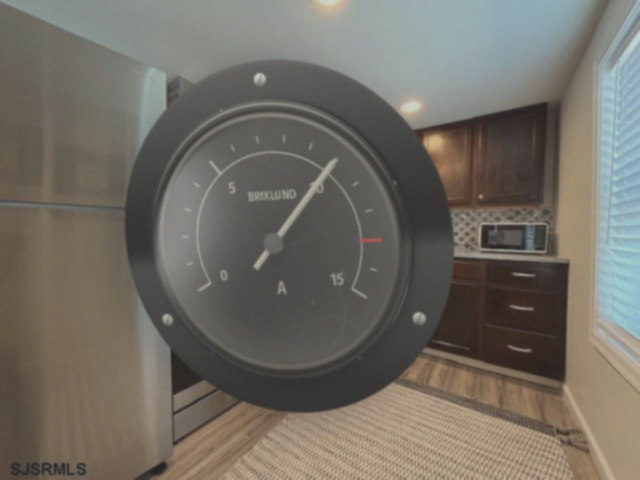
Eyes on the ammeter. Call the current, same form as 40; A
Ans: 10; A
